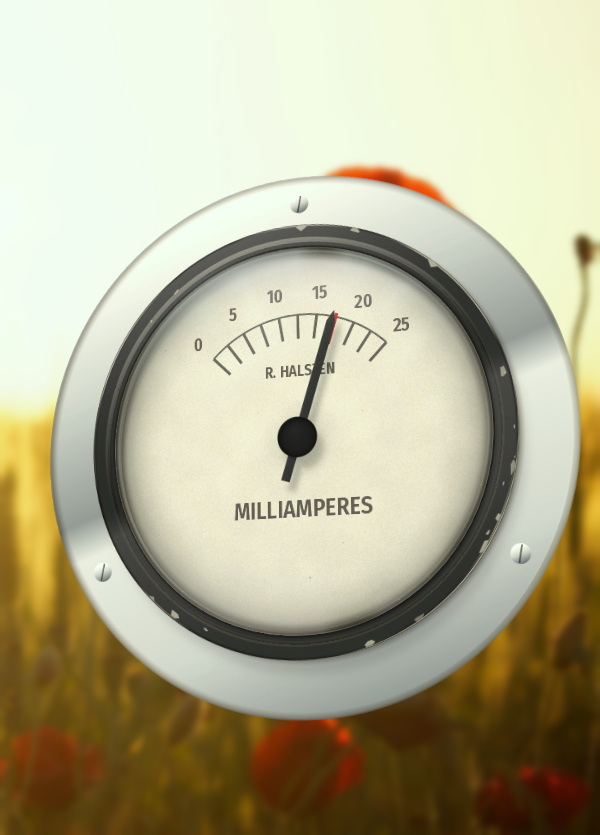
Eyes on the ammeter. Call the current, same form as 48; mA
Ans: 17.5; mA
